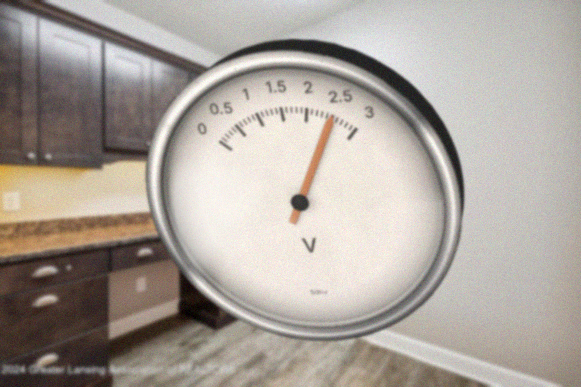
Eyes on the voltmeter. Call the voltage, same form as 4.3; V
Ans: 2.5; V
